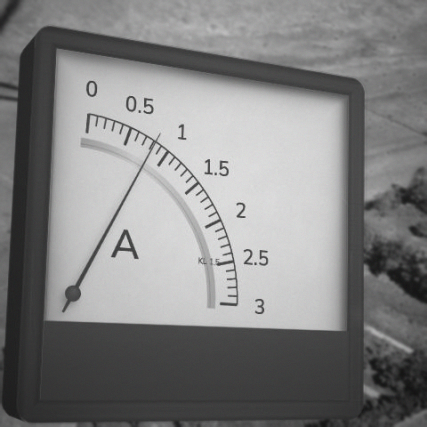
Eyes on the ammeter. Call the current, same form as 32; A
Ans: 0.8; A
